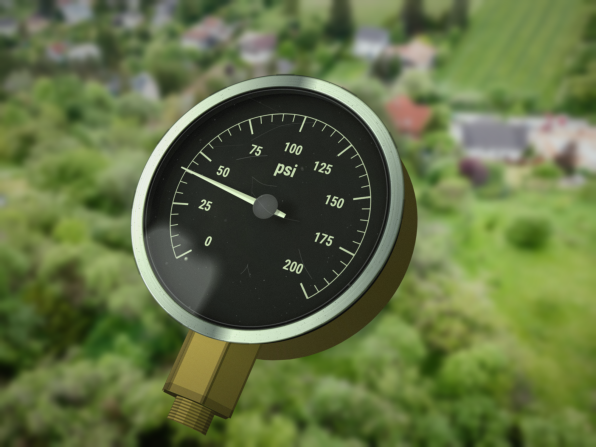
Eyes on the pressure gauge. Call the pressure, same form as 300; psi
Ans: 40; psi
